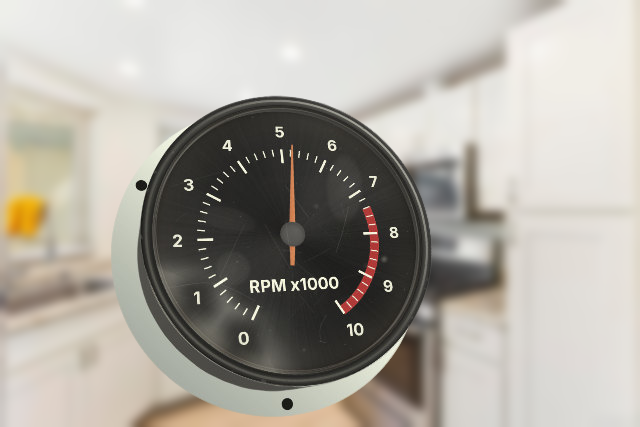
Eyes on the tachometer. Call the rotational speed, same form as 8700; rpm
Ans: 5200; rpm
